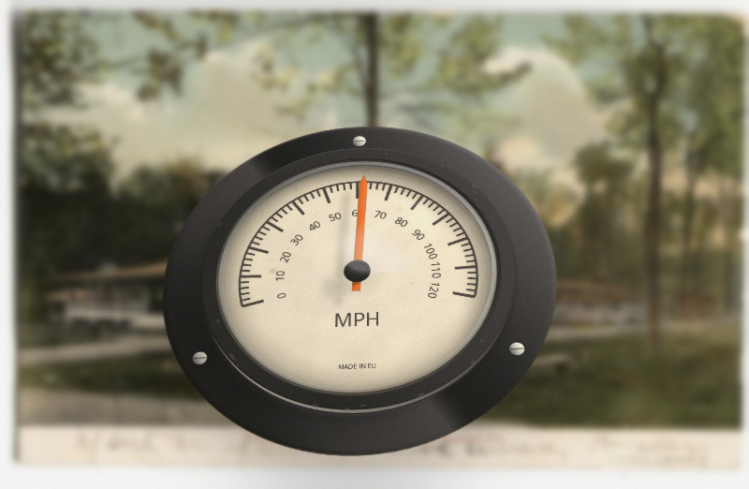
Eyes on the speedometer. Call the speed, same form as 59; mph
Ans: 62; mph
